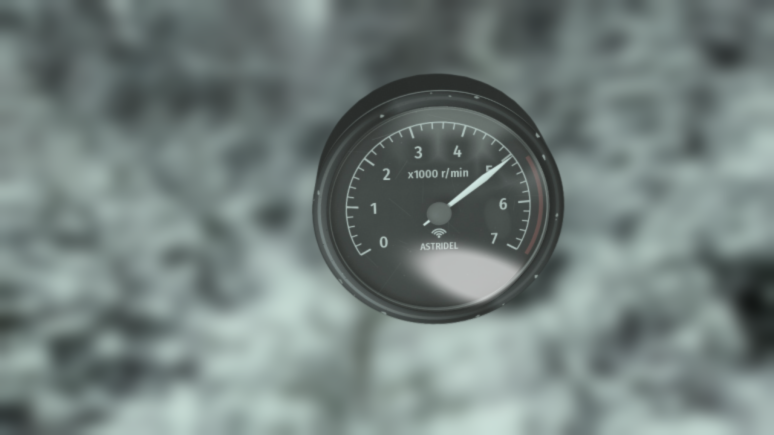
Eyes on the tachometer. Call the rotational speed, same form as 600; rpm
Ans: 5000; rpm
